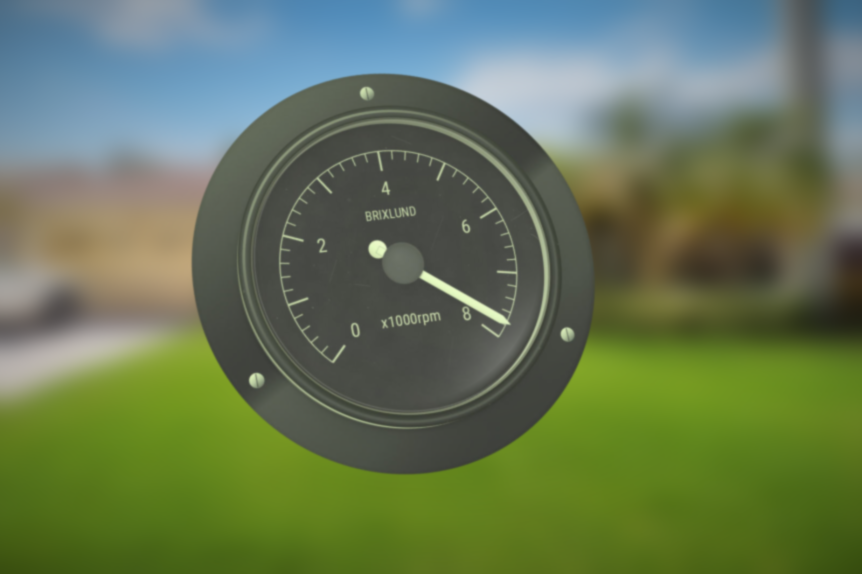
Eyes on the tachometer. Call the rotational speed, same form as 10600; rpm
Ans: 7800; rpm
